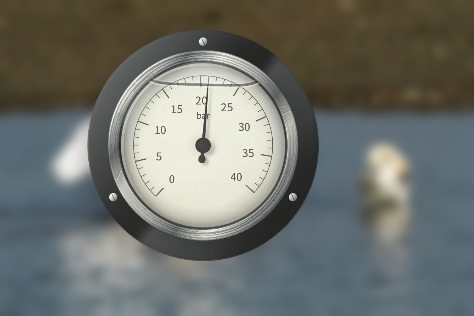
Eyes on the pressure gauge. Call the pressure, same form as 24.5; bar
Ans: 21; bar
